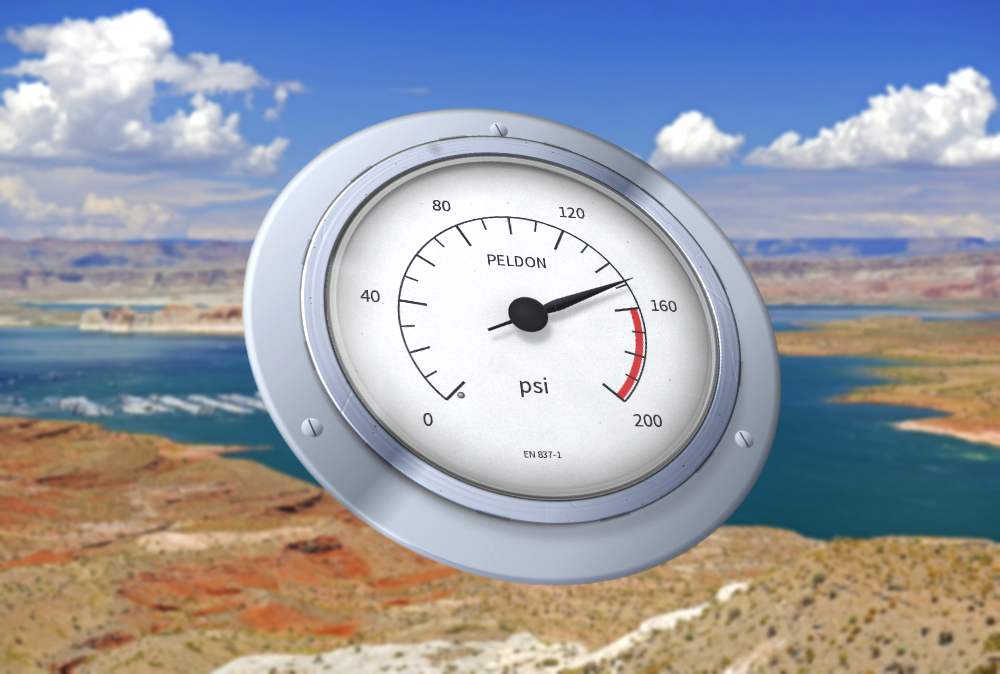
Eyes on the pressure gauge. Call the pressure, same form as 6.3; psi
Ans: 150; psi
